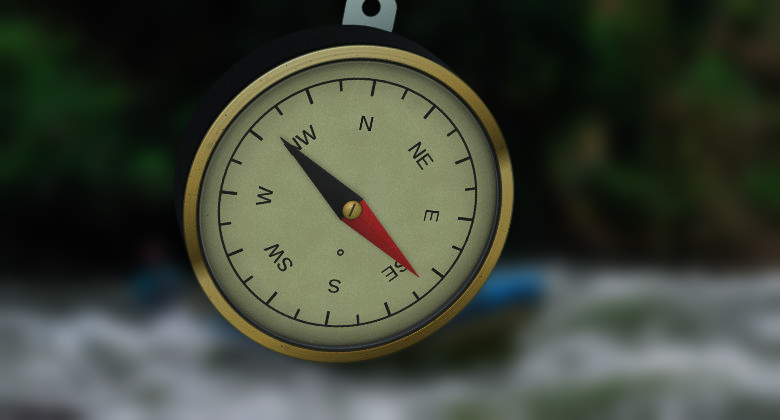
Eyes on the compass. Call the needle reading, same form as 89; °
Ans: 127.5; °
